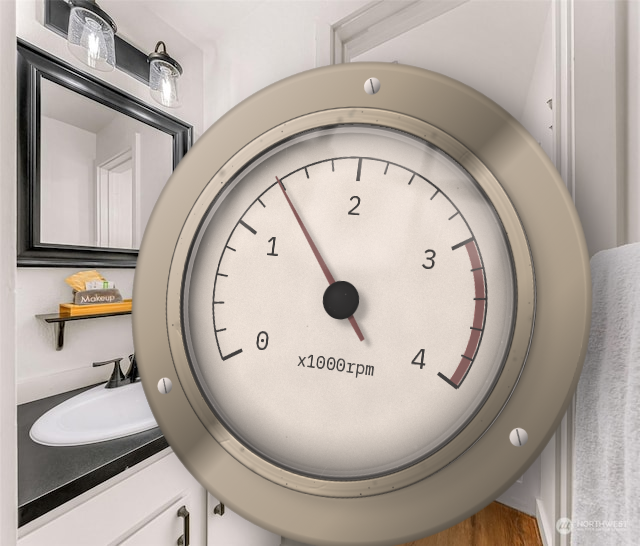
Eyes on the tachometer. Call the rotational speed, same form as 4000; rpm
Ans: 1400; rpm
